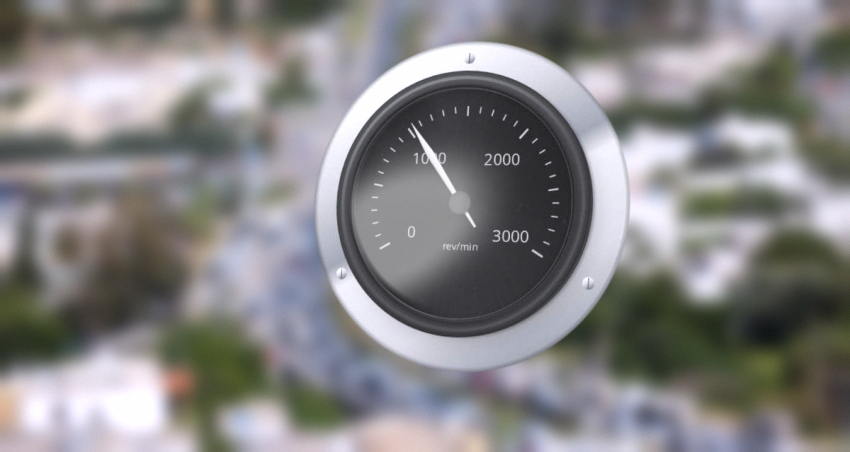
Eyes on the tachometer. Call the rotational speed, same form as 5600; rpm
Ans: 1050; rpm
